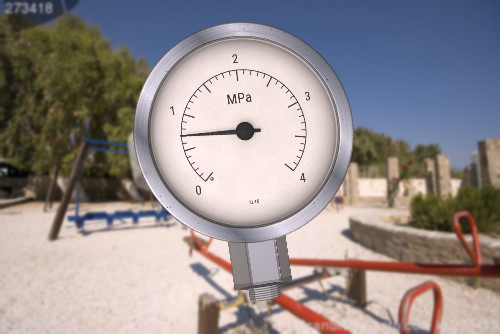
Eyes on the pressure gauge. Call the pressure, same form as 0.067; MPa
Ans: 0.7; MPa
